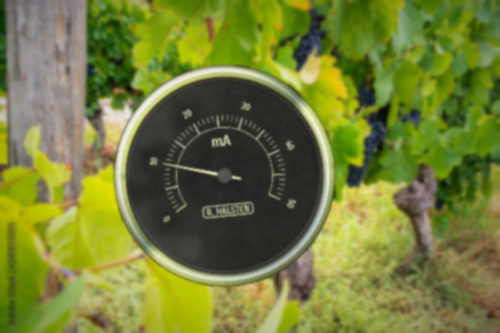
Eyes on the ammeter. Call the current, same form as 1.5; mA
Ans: 10; mA
